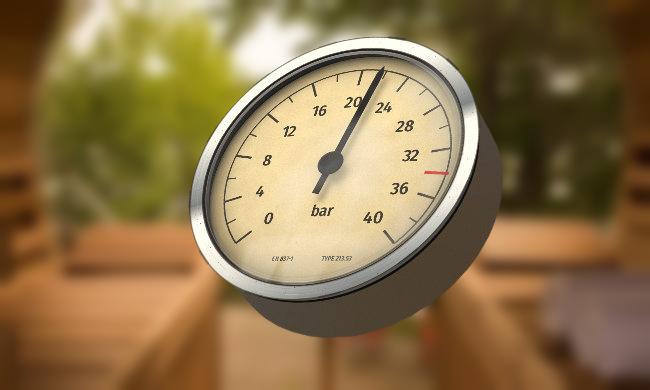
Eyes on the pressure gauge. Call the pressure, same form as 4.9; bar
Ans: 22; bar
